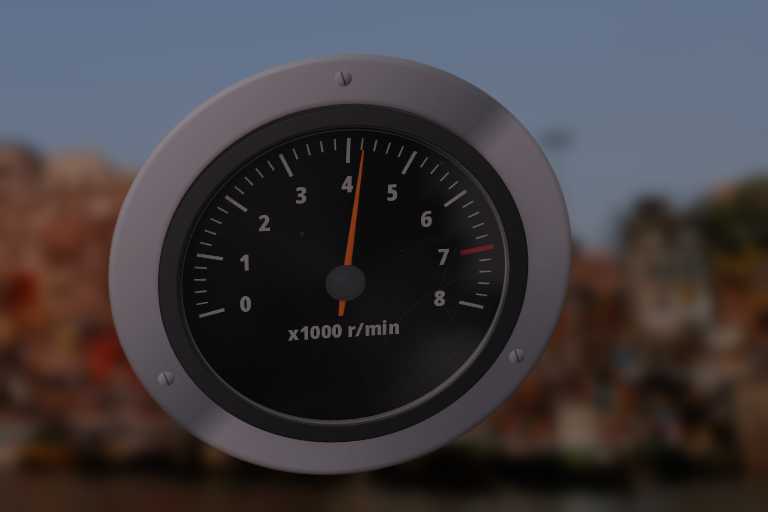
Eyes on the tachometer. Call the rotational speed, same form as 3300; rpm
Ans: 4200; rpm
